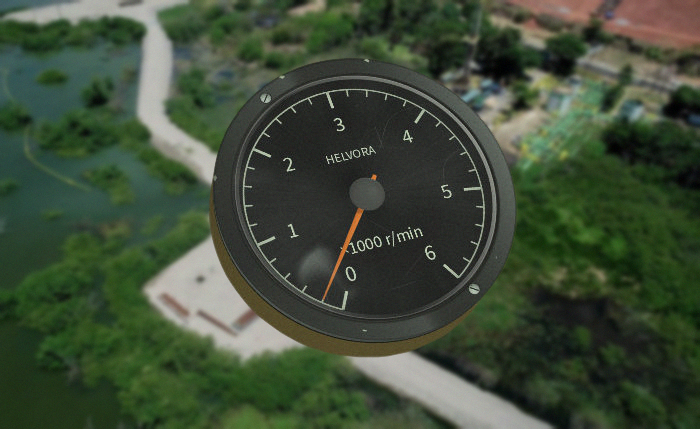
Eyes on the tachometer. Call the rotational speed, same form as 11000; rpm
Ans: 200; rpm
